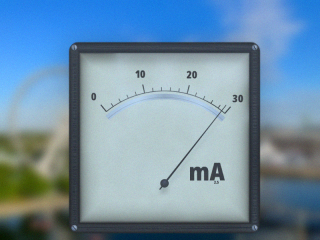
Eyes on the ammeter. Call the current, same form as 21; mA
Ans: 29; mA
